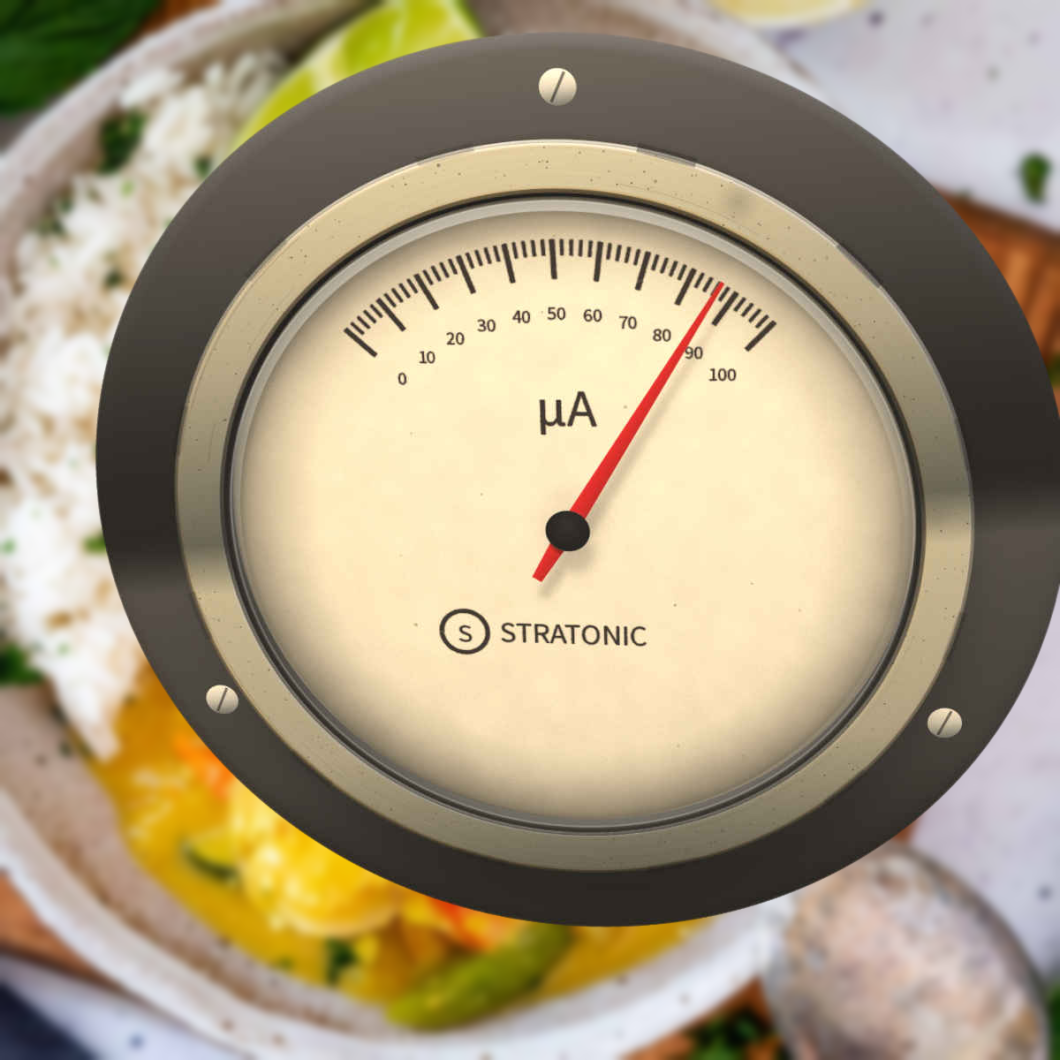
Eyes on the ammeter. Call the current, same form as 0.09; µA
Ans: 86; µA
